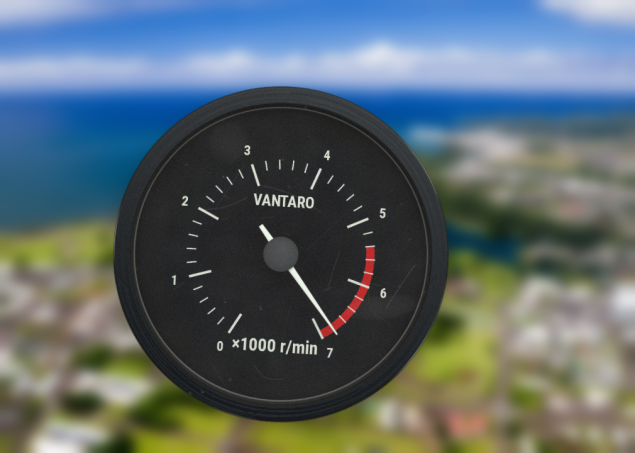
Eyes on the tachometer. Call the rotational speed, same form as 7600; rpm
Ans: 6800; rpm
